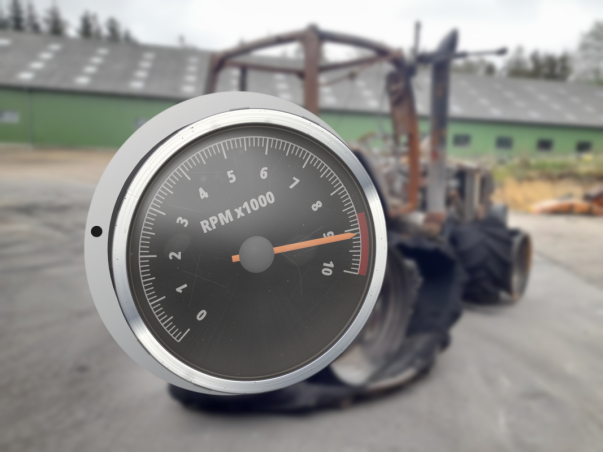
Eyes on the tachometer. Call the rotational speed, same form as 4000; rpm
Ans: 9100; rpm
